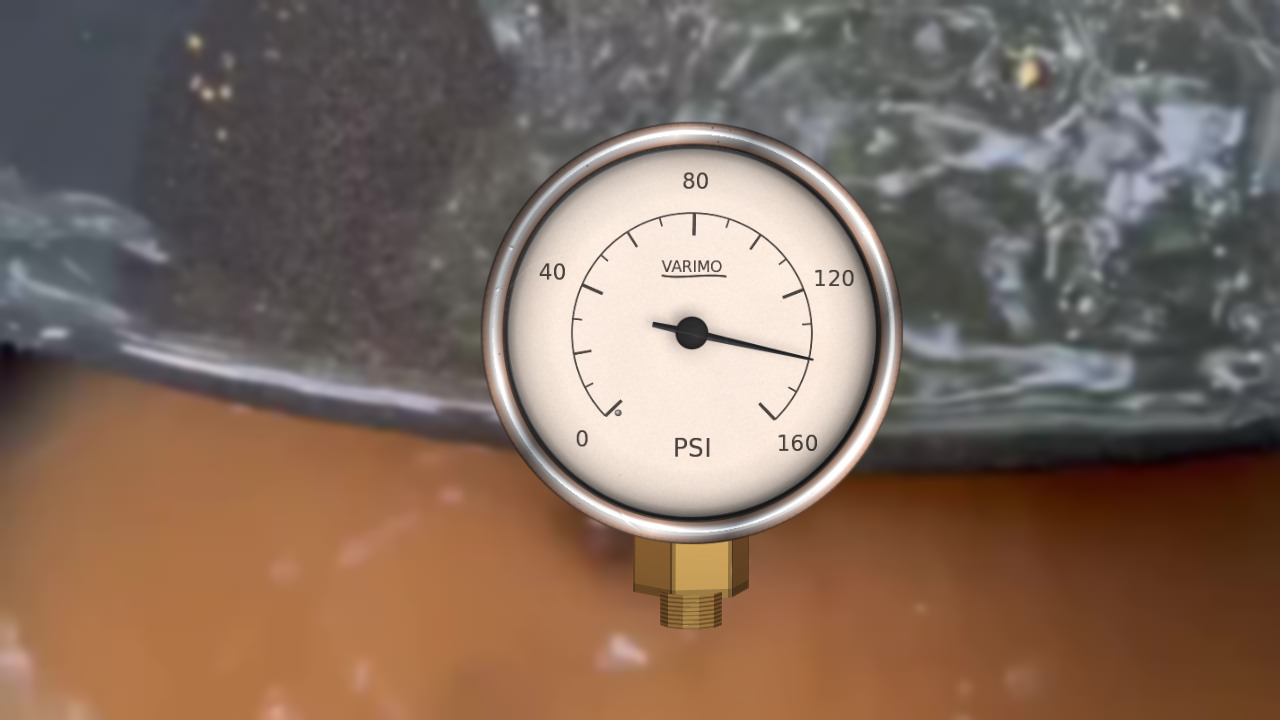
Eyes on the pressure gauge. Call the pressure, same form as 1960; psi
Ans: 140; psi
